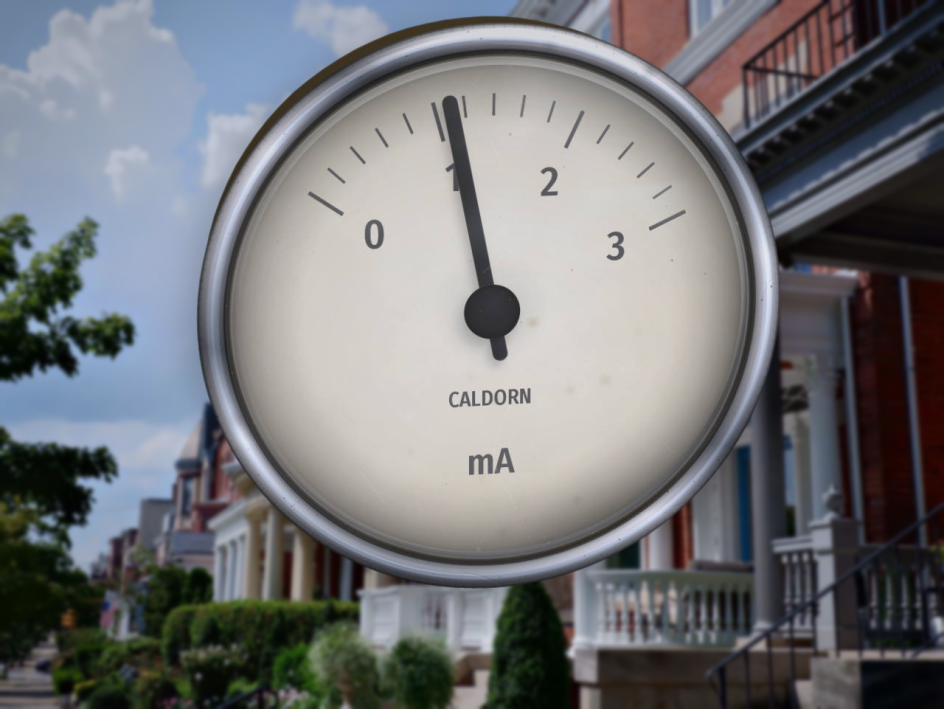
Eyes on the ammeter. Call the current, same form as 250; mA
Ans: 1.1; mA
